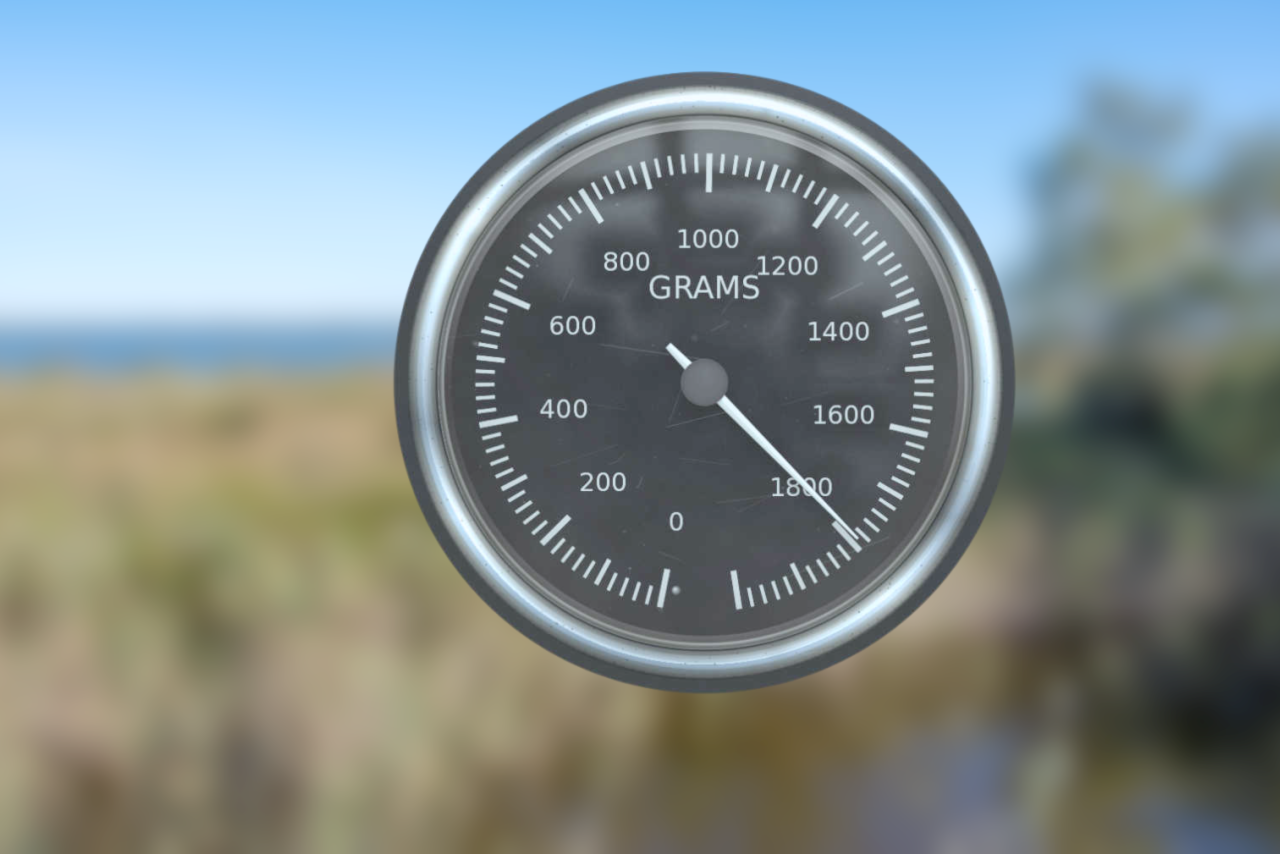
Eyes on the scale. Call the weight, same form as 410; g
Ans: 1790; g
